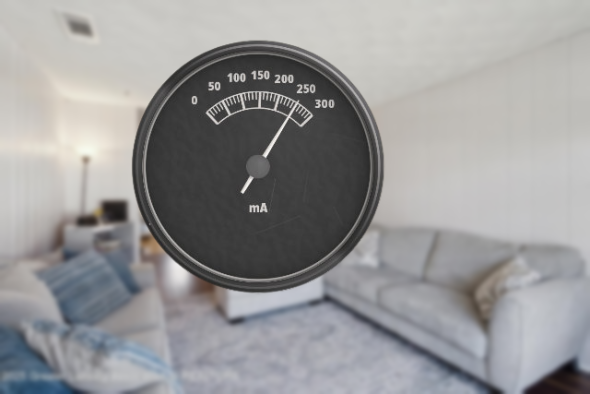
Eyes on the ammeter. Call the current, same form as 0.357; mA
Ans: 250; mA
